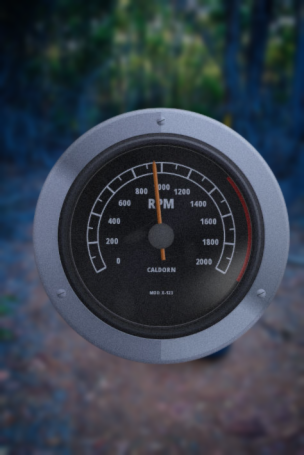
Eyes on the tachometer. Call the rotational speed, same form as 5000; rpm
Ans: 950; rpm
